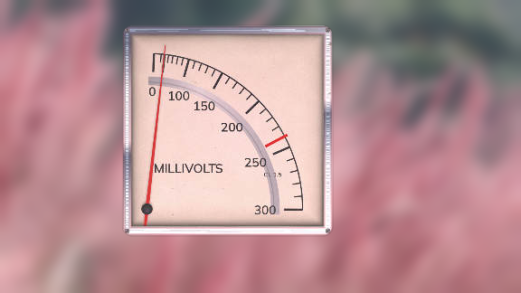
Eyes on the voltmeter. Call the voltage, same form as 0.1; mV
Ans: 50; mV
